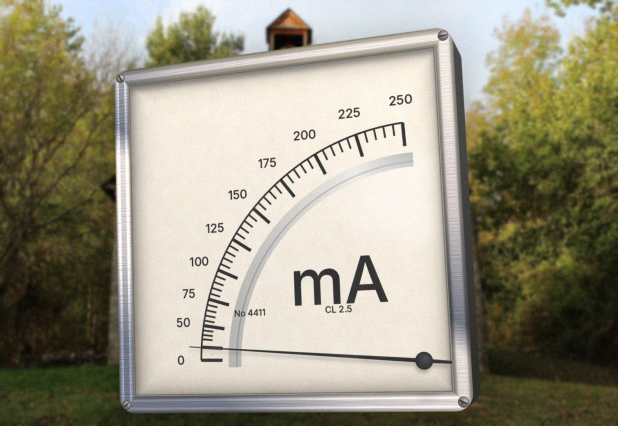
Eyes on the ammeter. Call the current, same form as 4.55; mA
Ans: 25; mA
